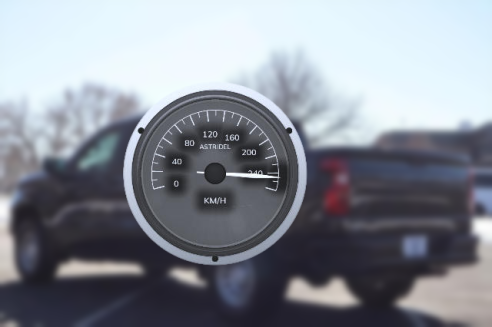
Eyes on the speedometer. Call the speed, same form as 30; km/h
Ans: 245; km/h
